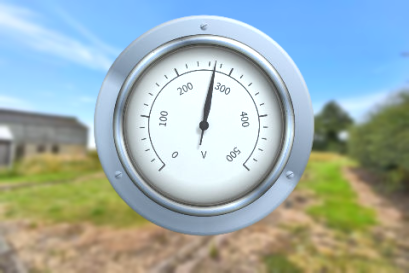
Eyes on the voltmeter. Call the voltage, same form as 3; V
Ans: 270; V
